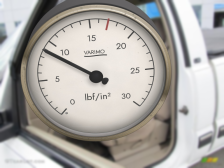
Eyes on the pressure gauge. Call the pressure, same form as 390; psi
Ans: 9; psi
